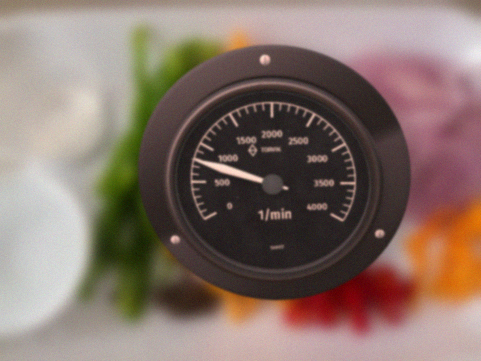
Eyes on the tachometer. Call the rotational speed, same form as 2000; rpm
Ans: 800; rpm
